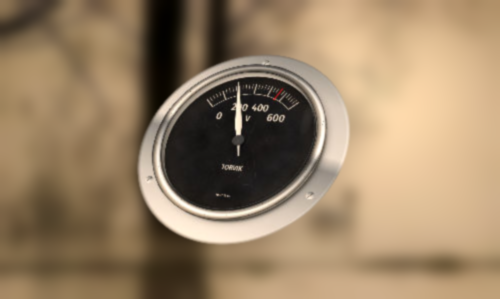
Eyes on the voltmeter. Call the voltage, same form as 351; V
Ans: 200; V
